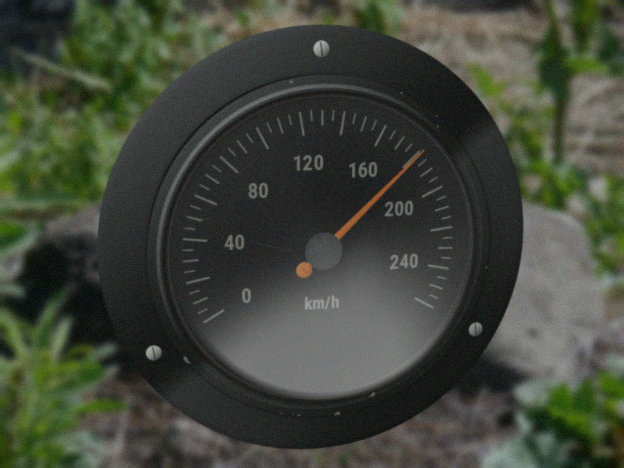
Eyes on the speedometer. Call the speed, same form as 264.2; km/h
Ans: 180; km/h
